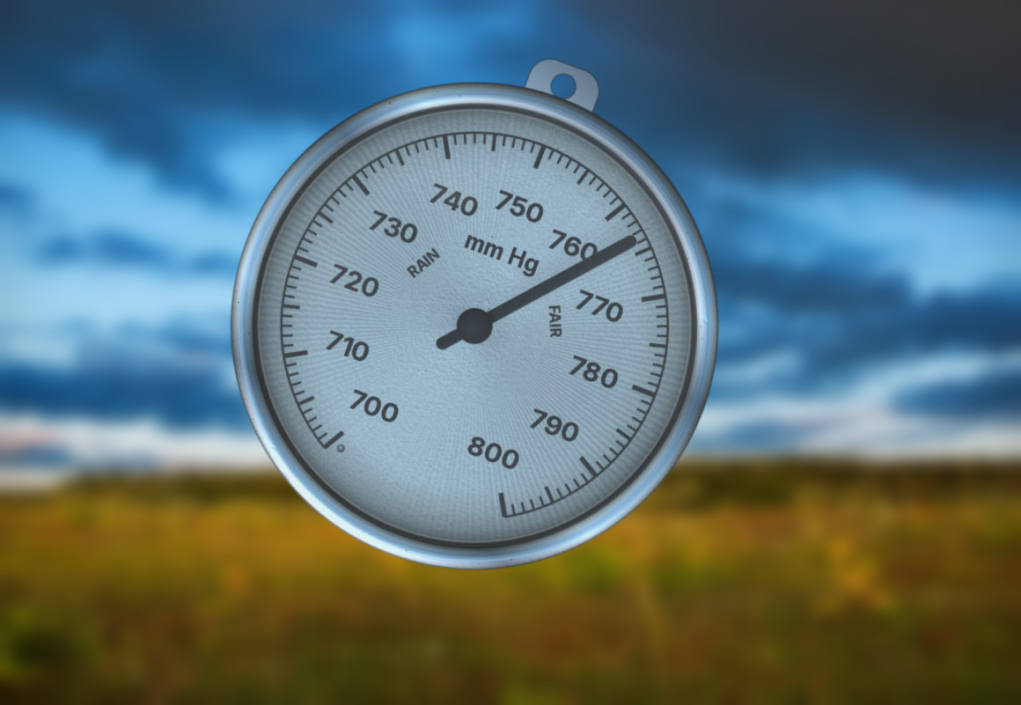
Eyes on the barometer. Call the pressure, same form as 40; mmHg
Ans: 763.5; mmHg
